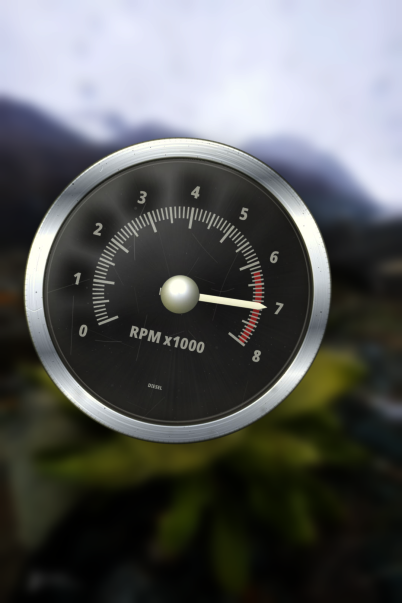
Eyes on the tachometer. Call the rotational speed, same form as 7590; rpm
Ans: 7000; rpm
